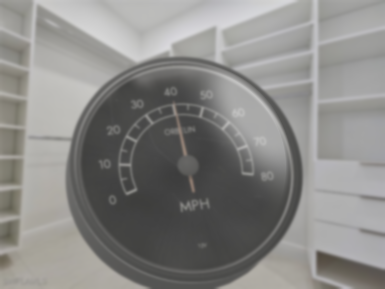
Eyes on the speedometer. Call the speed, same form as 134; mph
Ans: 40; mph
